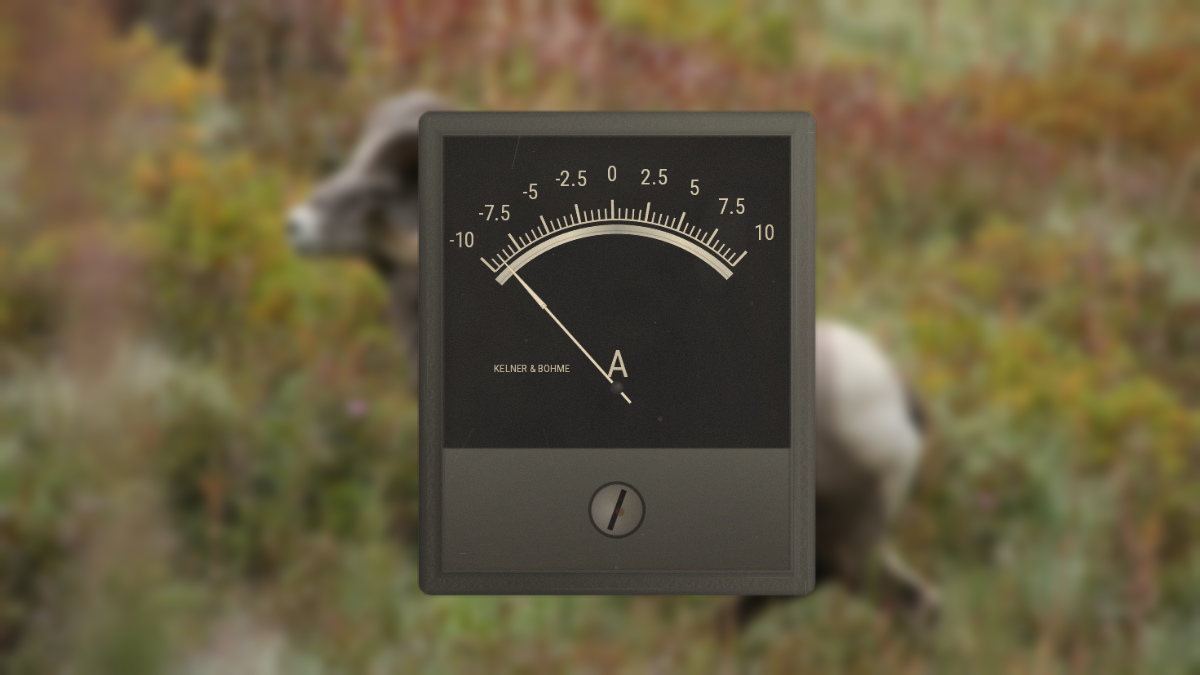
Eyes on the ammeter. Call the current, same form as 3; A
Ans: -9; A
